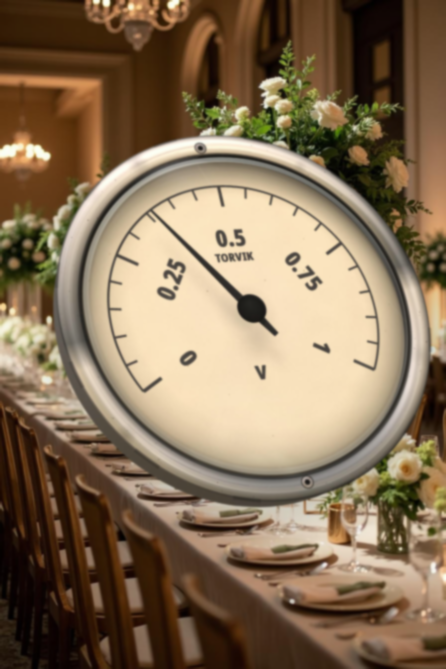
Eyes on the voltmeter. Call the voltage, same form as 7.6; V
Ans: 0.35; V
